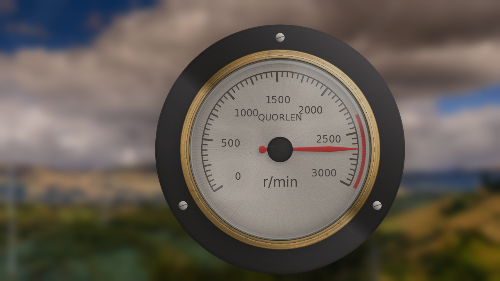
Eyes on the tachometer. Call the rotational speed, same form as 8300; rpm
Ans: 2650; rpm
